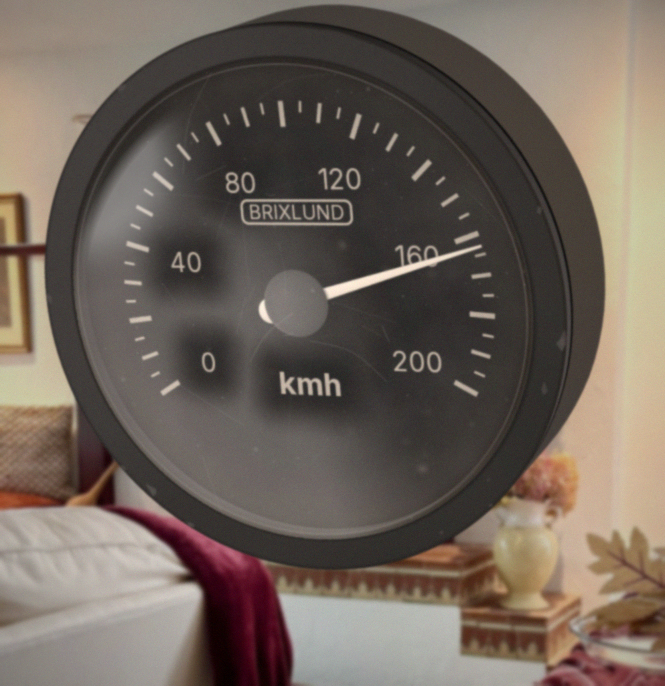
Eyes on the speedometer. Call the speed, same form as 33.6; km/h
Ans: 162.5; km/h
